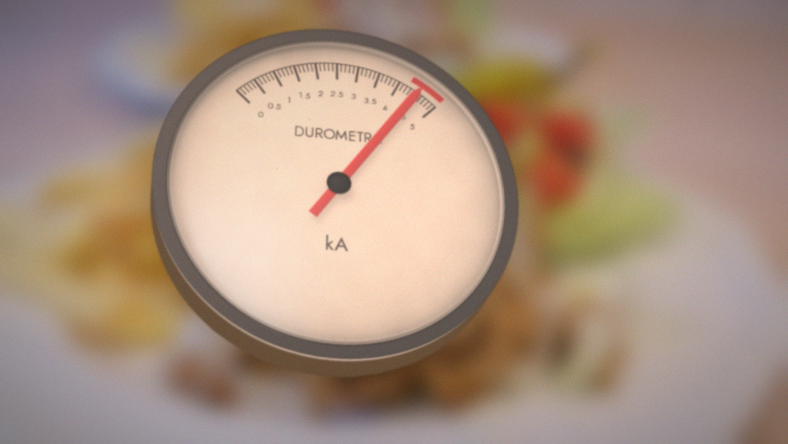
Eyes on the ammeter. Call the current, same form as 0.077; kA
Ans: 4.5; kA
